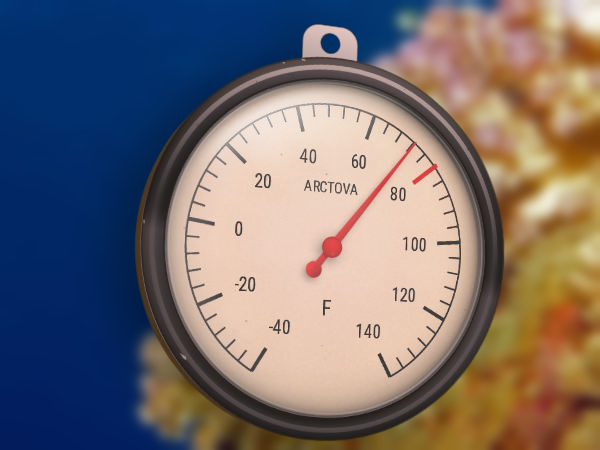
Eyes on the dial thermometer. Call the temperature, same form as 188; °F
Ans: 72; °F
